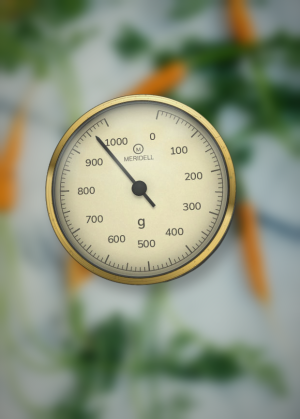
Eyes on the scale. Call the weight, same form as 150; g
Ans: 960; g
